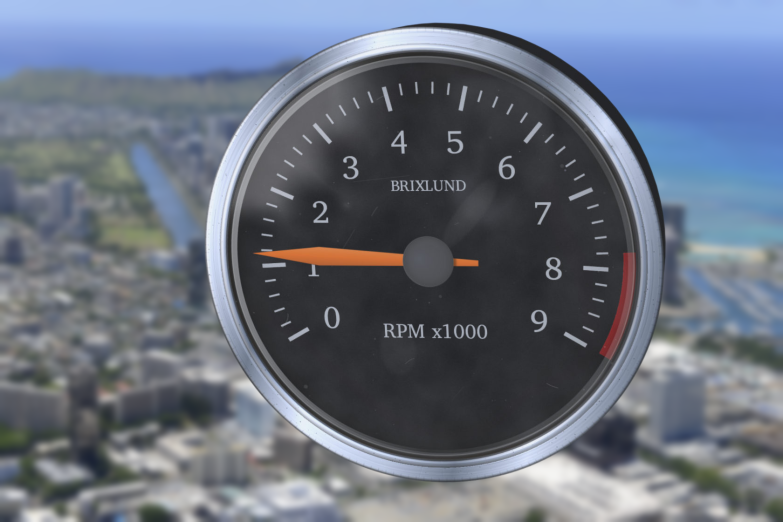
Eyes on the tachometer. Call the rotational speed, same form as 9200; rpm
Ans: 1200; rpm
